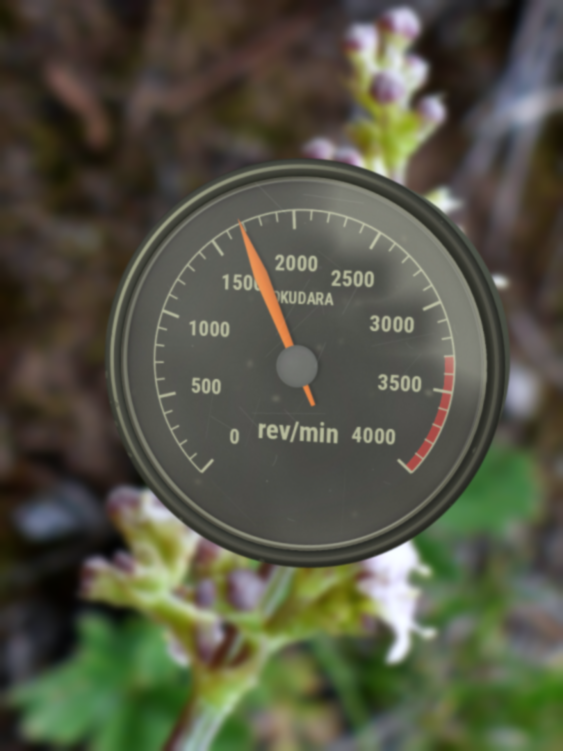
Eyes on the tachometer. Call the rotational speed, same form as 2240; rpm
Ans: 1700; rpm
